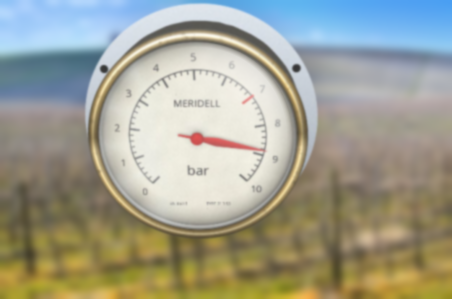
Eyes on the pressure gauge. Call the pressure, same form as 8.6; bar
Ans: 8.8; bar
